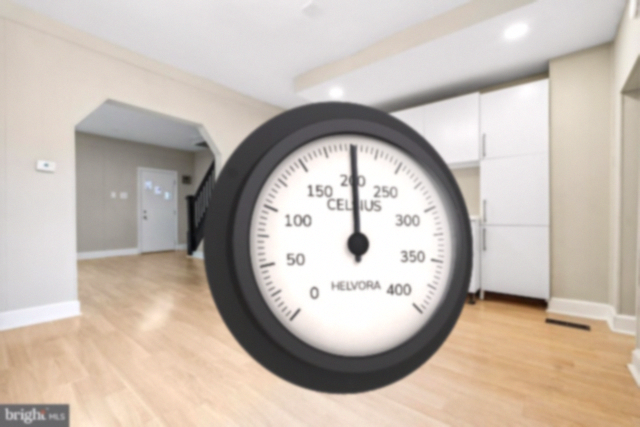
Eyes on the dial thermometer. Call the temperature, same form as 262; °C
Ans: 200; °C
